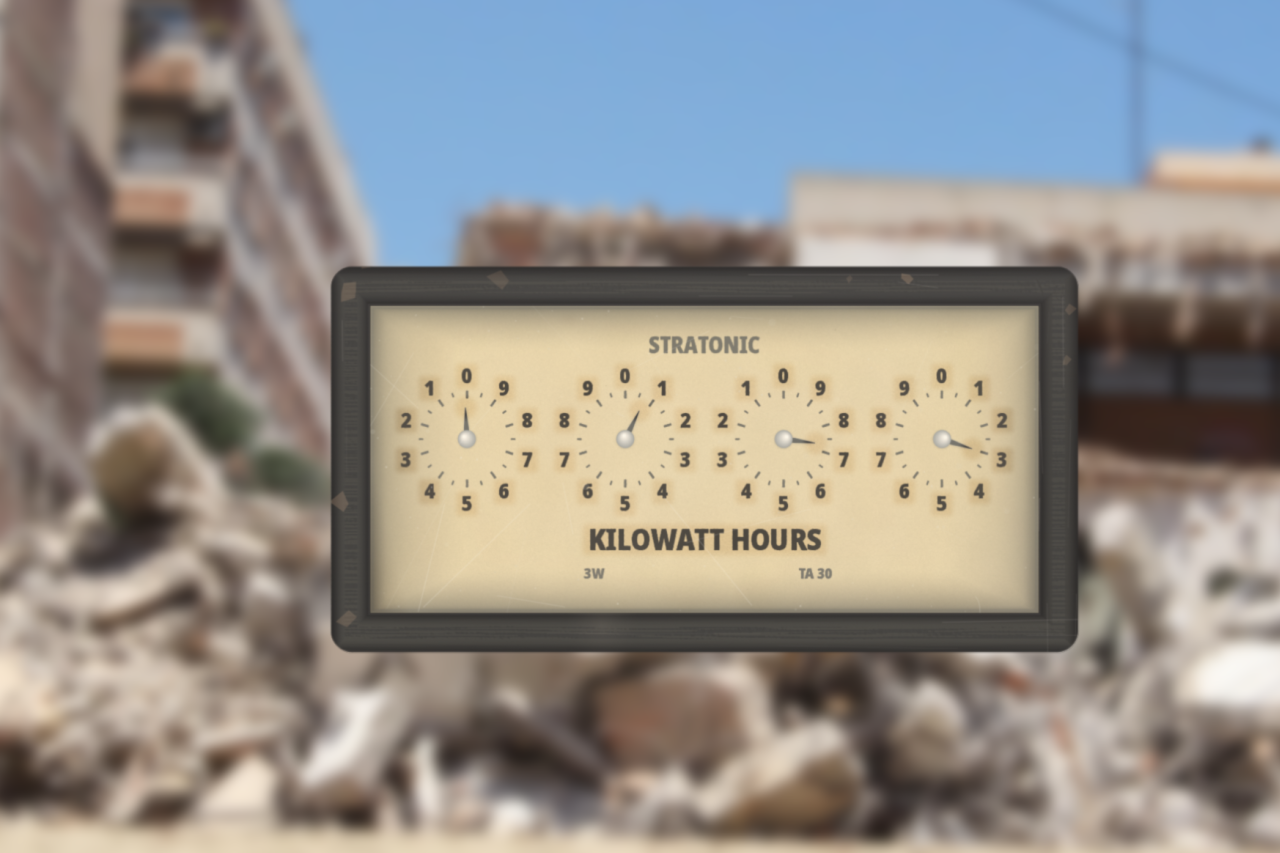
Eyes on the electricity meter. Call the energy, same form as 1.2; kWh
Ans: 73; kWh
